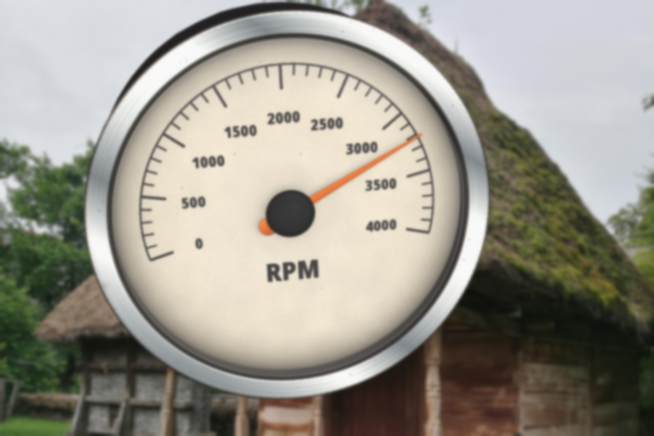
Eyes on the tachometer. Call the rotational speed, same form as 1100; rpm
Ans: 3200; rpm
